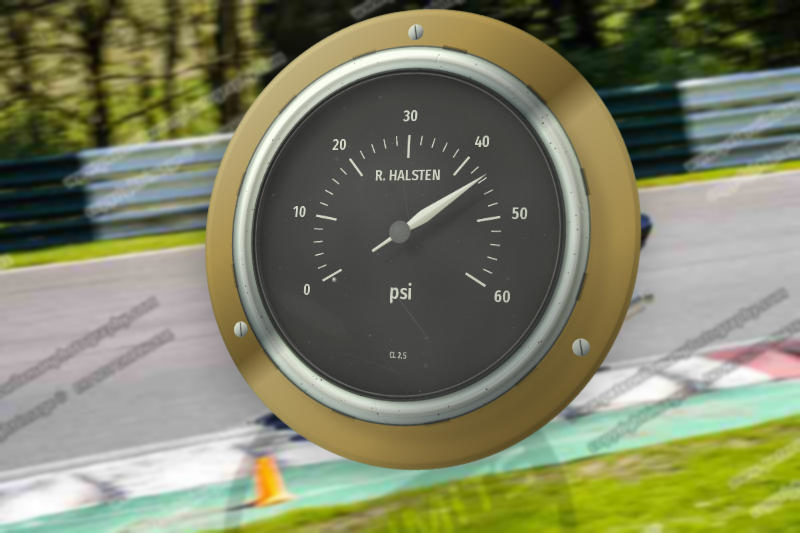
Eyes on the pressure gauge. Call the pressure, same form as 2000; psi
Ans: 44; psi
